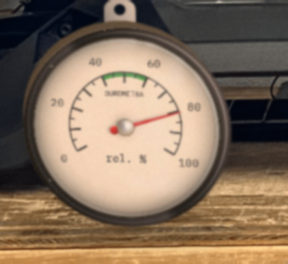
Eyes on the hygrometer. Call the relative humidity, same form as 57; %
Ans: 80; %
